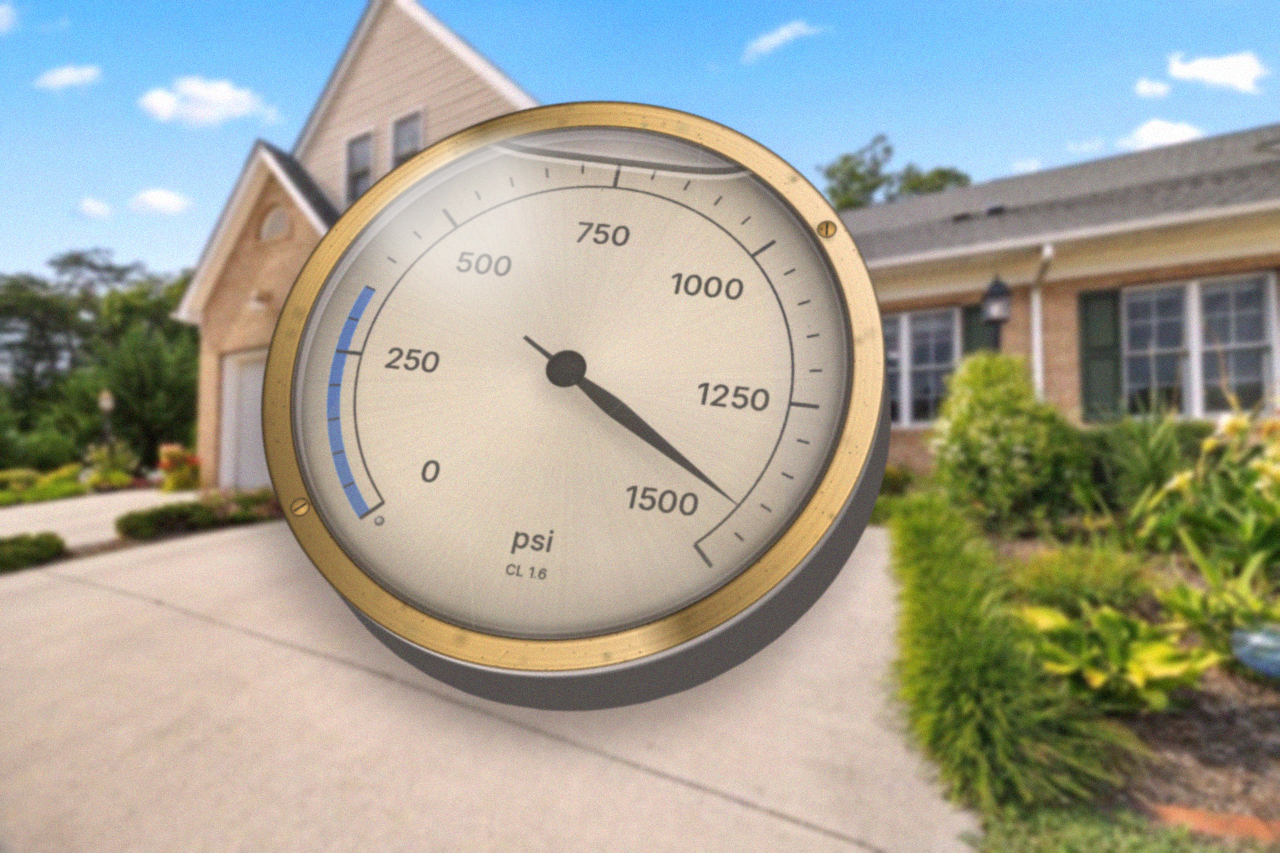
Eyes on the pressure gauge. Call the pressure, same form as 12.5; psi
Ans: 1425; psi
